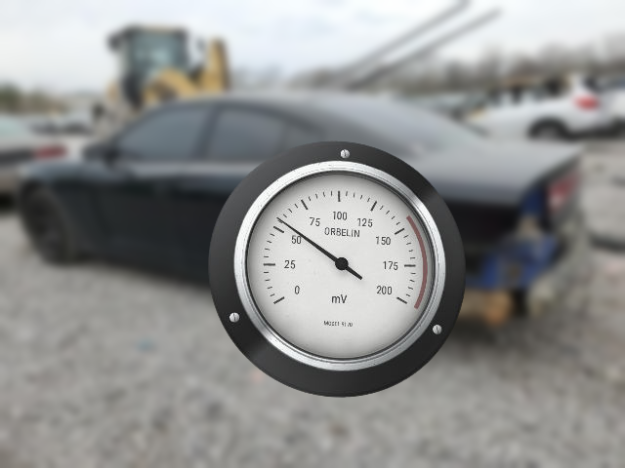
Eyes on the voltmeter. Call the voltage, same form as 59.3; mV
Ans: 55; mV
